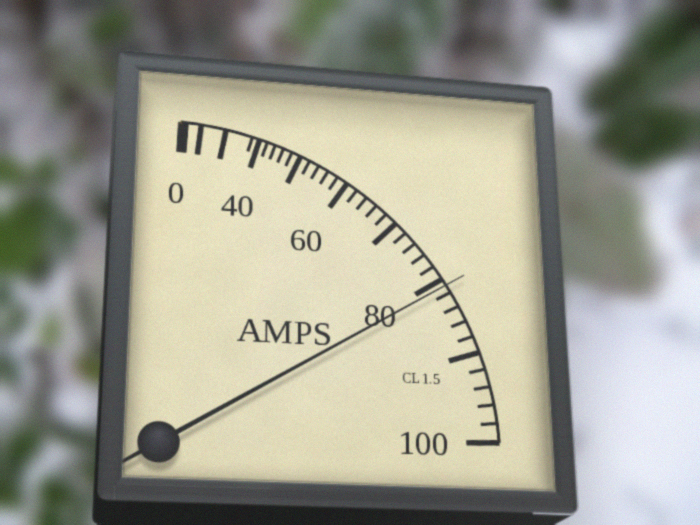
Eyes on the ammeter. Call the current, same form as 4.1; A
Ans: 81; A
